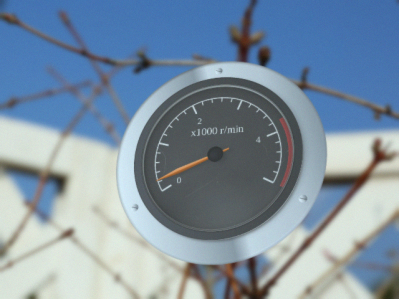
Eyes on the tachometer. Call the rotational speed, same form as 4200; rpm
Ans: 200; rpm
